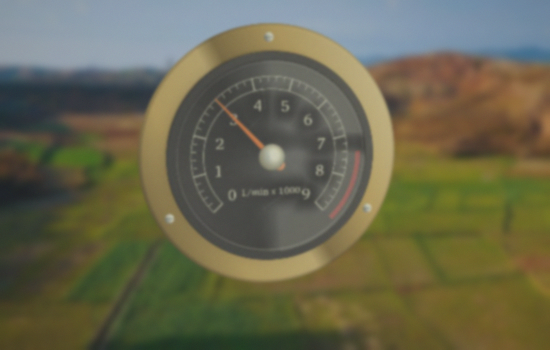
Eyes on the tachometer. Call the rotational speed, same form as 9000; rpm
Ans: 3000; rpm
